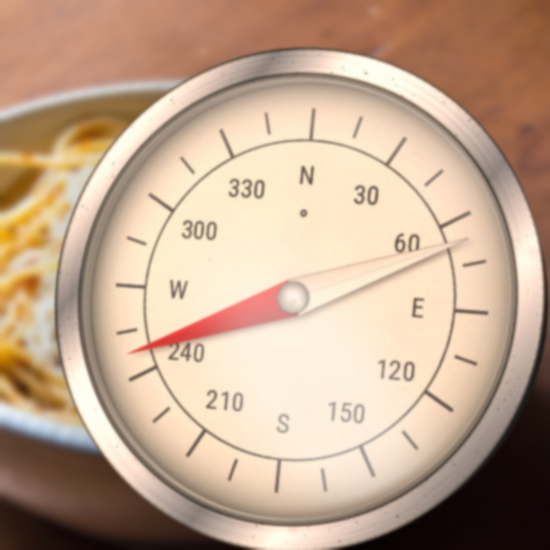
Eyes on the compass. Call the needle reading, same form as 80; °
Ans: 247.5; °
